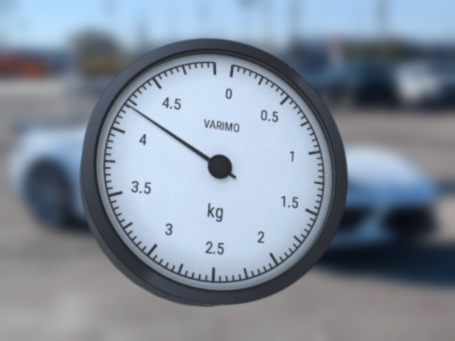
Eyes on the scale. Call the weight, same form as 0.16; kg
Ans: 4.2; kg
